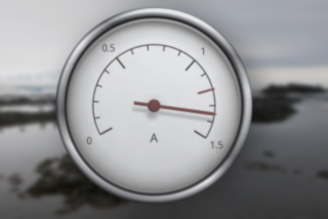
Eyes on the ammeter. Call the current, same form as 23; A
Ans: 1.35; A
